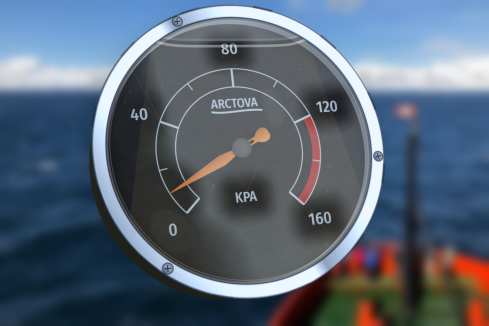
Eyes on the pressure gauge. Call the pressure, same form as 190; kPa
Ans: 10; kPa
